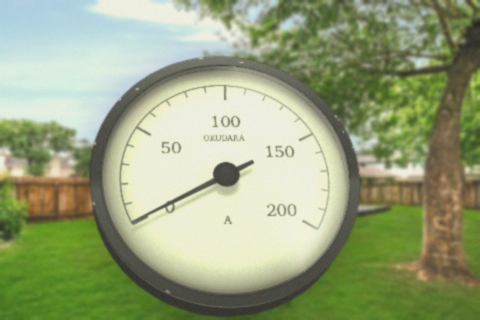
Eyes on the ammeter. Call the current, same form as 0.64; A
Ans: 0; A
